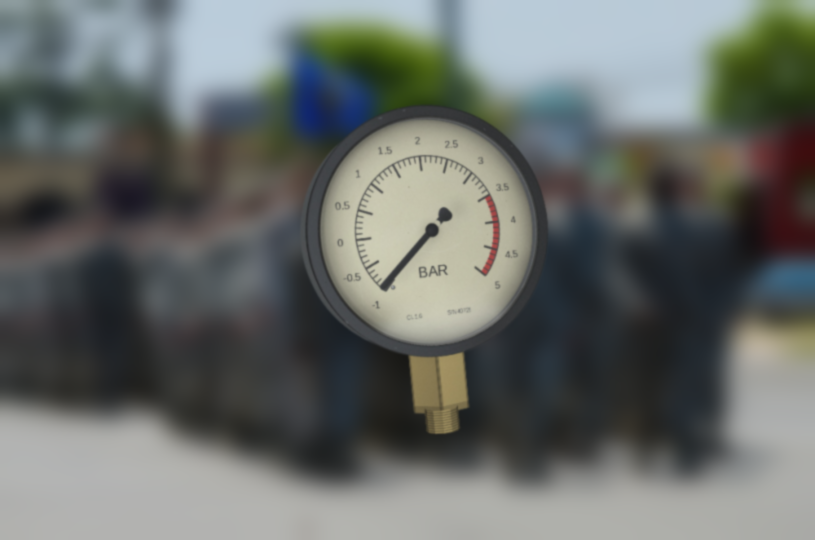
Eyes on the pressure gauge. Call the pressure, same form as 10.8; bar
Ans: -0.9; bar
